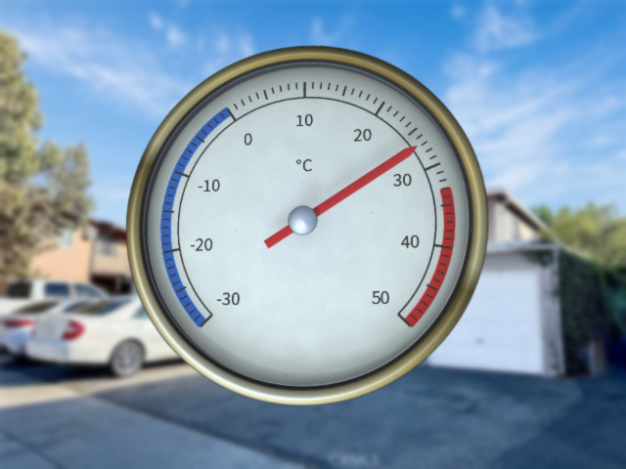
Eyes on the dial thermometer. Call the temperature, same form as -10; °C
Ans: 27; °C
